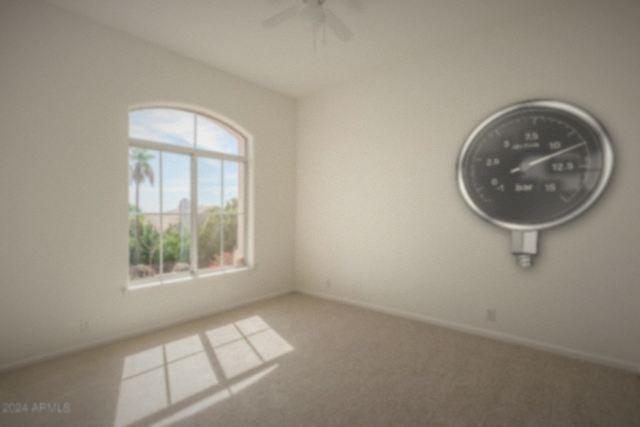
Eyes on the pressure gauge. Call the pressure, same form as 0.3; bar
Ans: 11; bar
